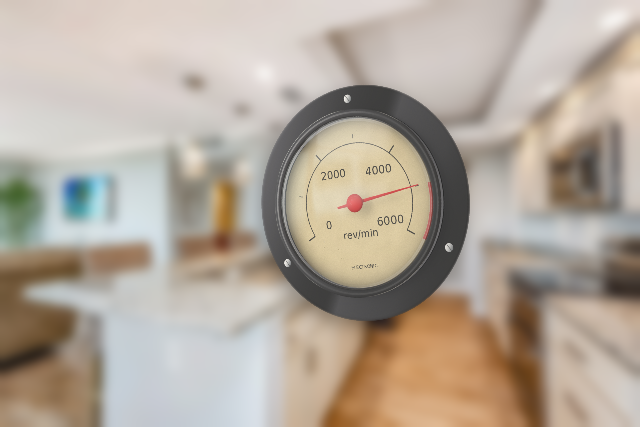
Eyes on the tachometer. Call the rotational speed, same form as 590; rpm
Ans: 5000; rpm
